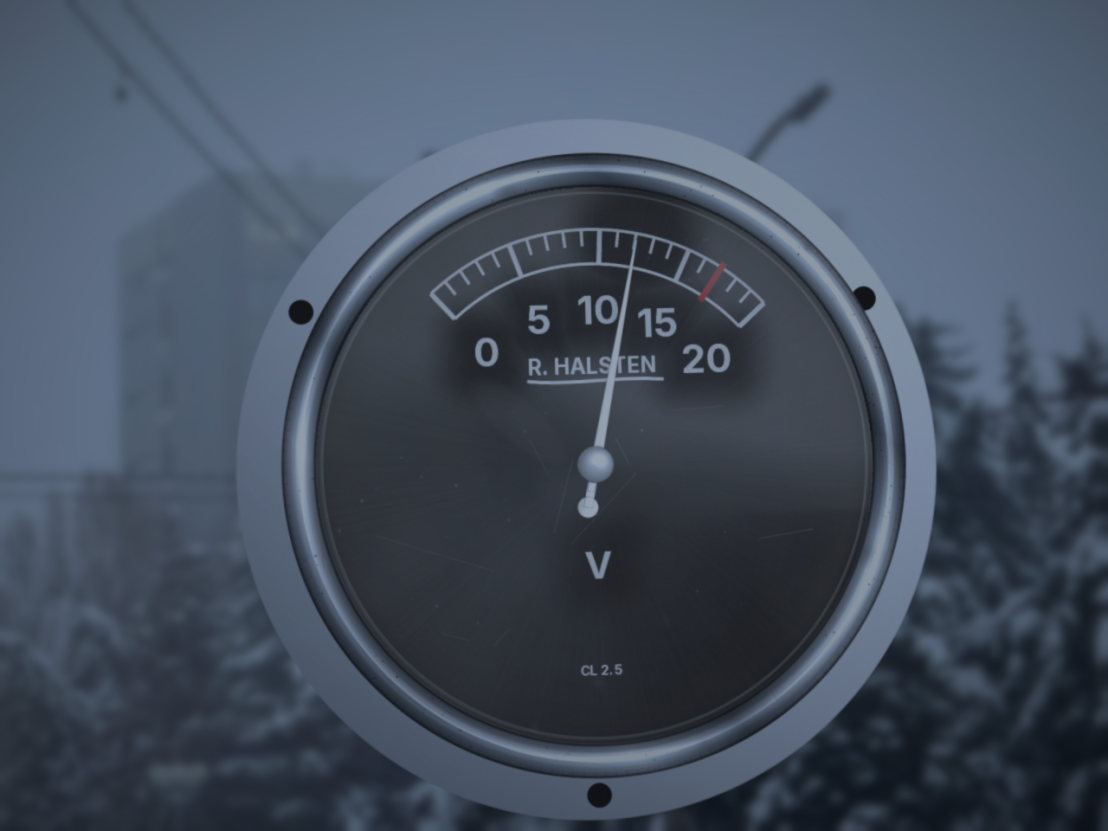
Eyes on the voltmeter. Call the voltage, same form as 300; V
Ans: 12; V
